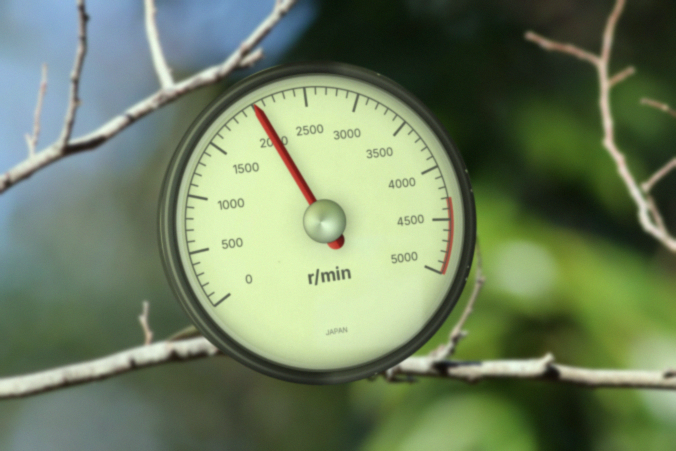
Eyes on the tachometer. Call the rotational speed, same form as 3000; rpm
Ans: 2000; rpm
